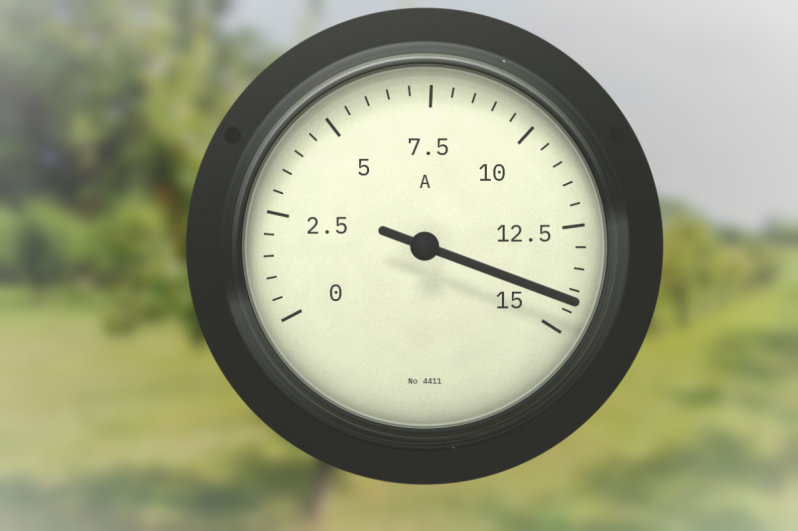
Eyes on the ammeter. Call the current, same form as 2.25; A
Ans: 14.25; A
